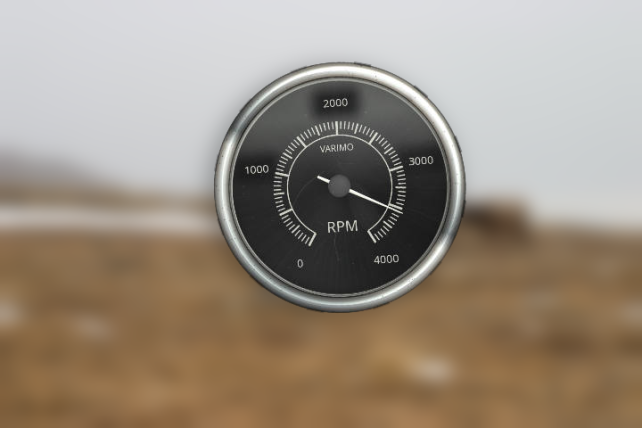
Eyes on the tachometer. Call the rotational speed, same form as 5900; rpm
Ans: 3550; rpm
